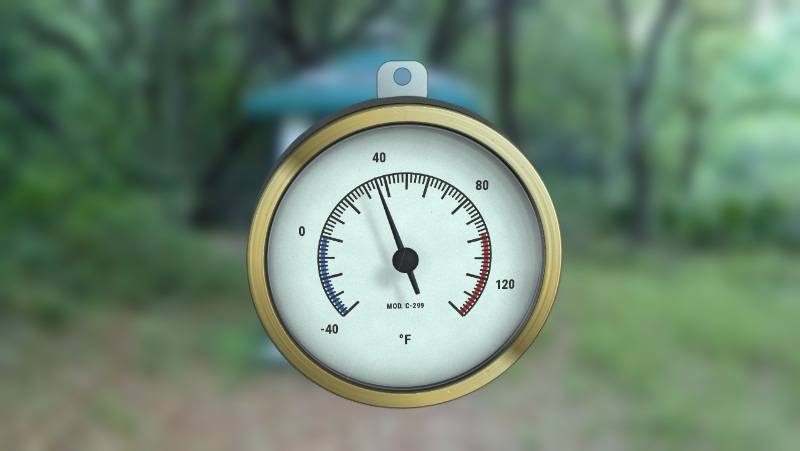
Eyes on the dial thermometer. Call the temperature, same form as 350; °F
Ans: 36; °F
